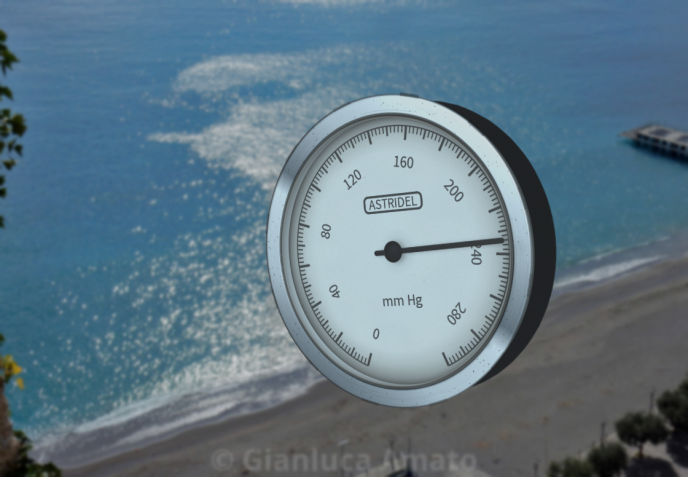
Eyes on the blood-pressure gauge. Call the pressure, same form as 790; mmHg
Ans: 234; mmHg
